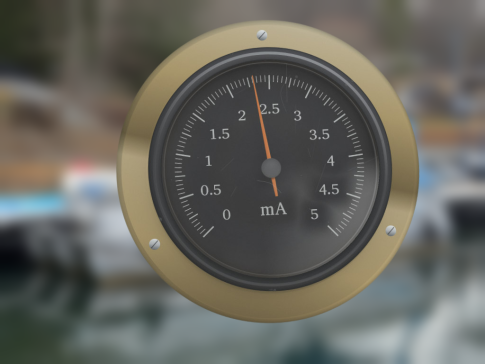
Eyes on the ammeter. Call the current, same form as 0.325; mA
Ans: 2.3; mA
